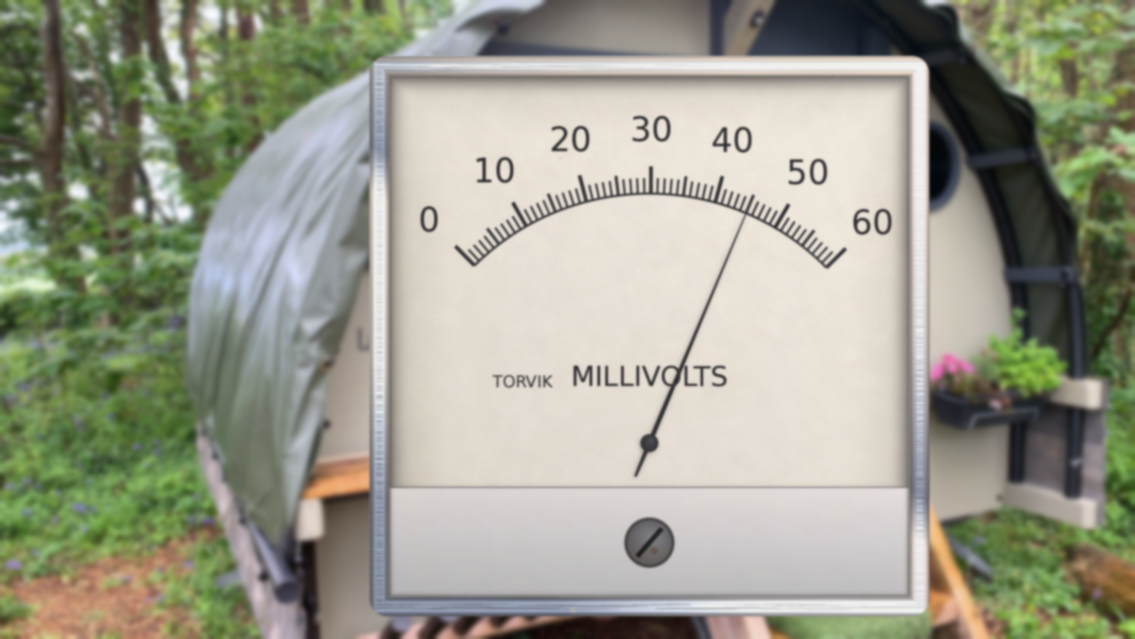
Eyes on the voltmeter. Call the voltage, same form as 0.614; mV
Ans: 45; mV
